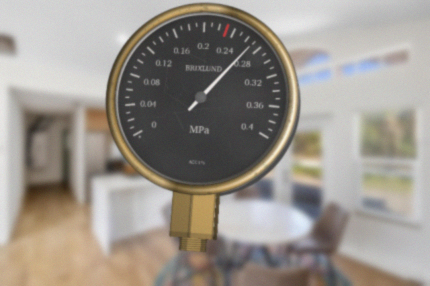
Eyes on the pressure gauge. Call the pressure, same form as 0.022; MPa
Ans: 0.27; MPa
